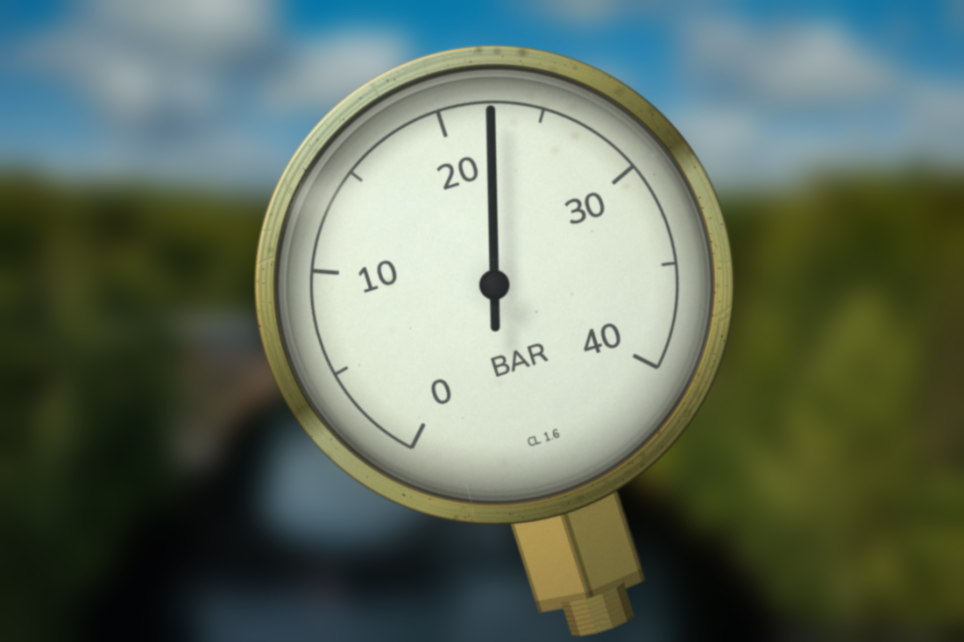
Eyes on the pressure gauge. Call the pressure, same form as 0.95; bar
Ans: 22.5; bar
